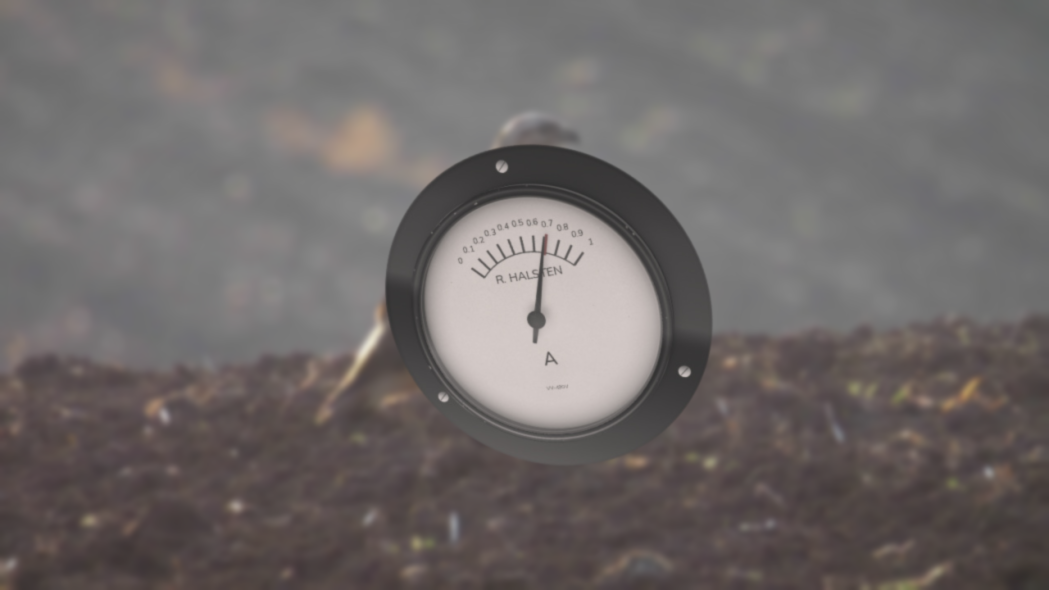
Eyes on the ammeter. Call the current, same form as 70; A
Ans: 0.7; A
